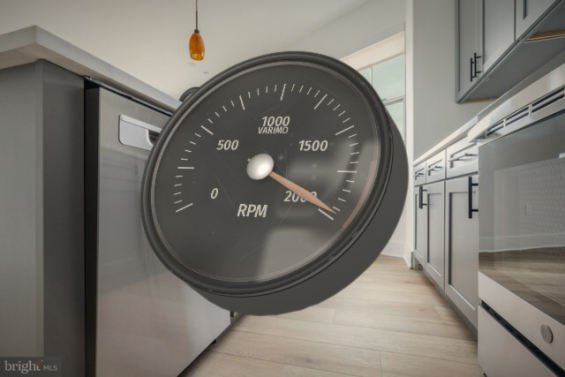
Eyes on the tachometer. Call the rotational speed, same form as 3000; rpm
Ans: 1975; rpm
